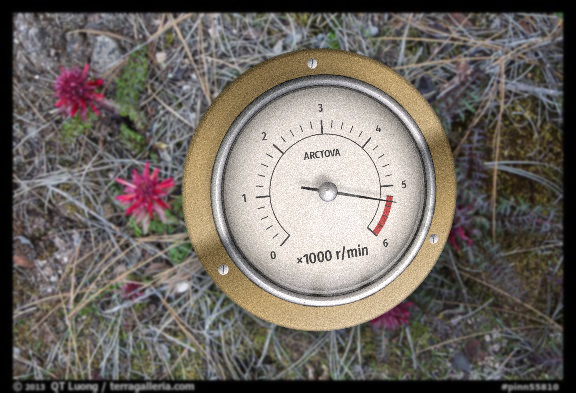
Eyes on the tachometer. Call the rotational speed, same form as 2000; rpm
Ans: 5300; rpm
